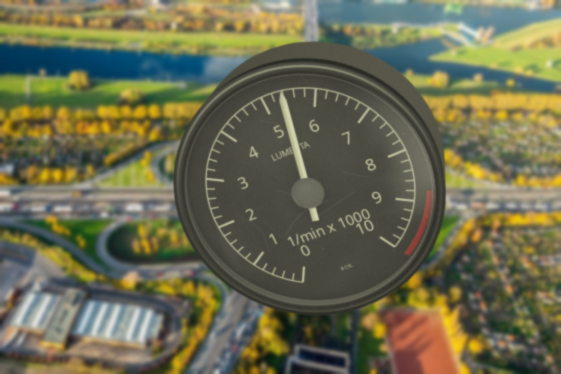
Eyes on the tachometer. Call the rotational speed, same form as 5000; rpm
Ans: 5400; rpm
